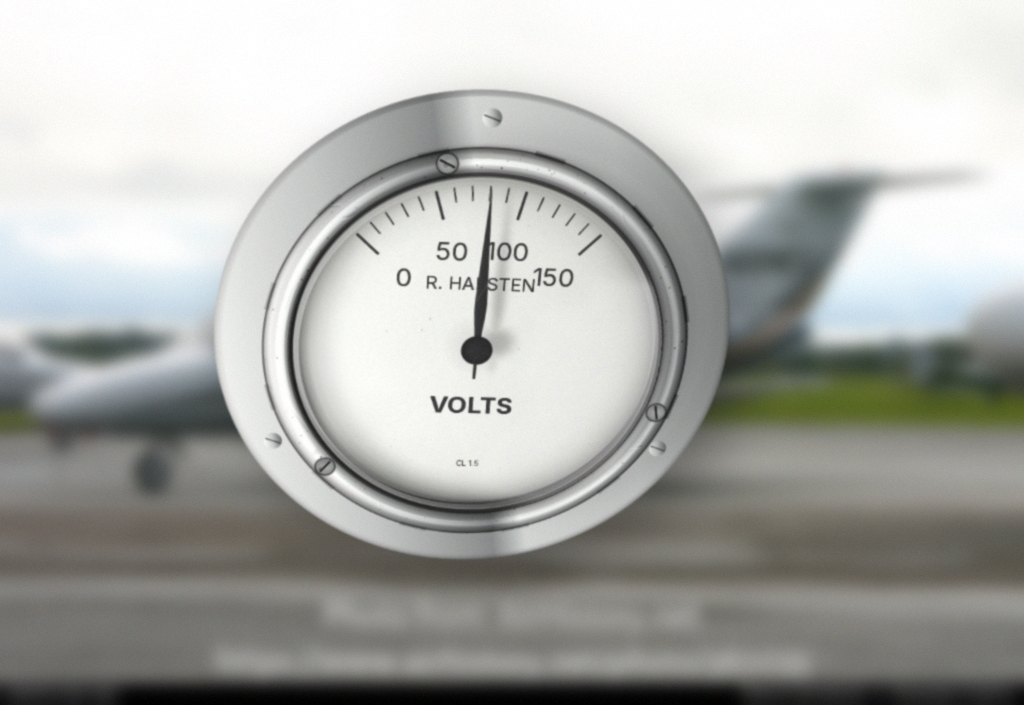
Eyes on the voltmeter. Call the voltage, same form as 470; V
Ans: 80; V
